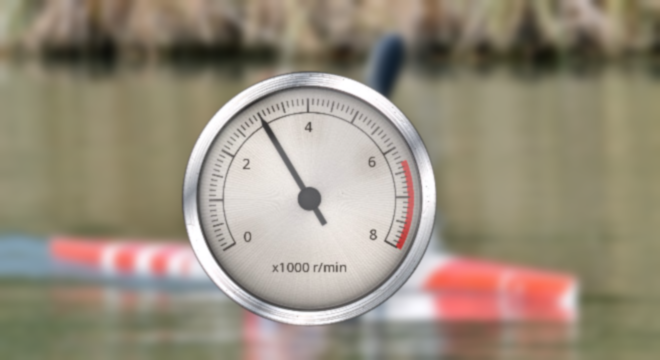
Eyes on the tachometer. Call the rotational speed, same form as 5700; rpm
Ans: 3000; rpm
